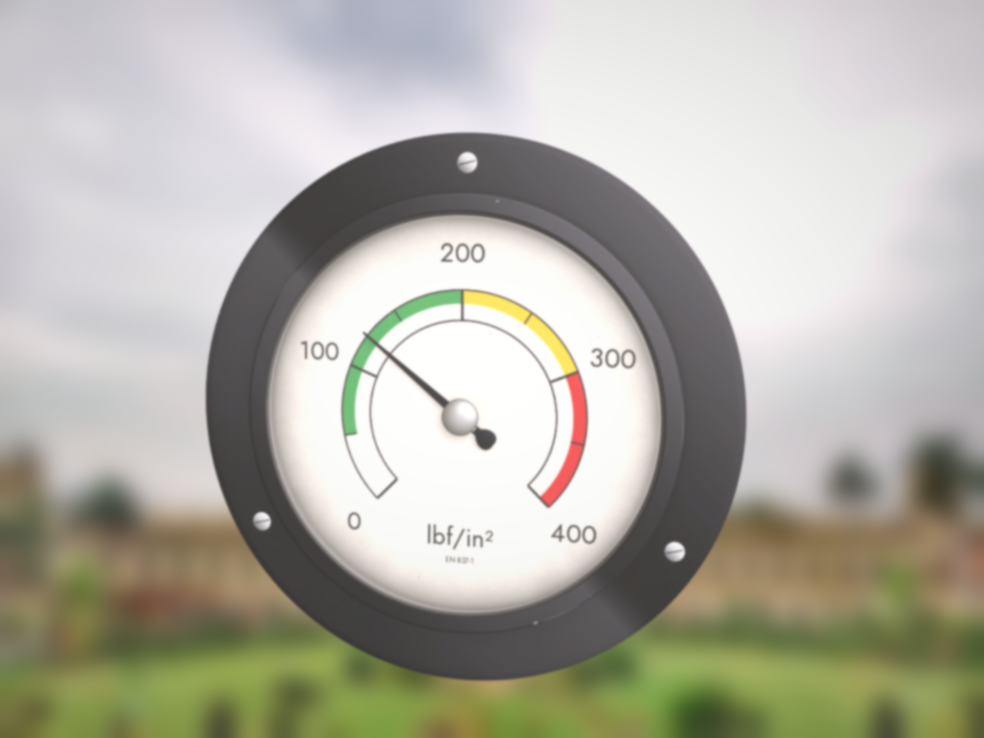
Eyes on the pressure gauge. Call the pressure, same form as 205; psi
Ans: 125; psi
